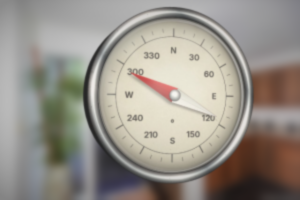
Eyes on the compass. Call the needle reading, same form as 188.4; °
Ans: 295; °
